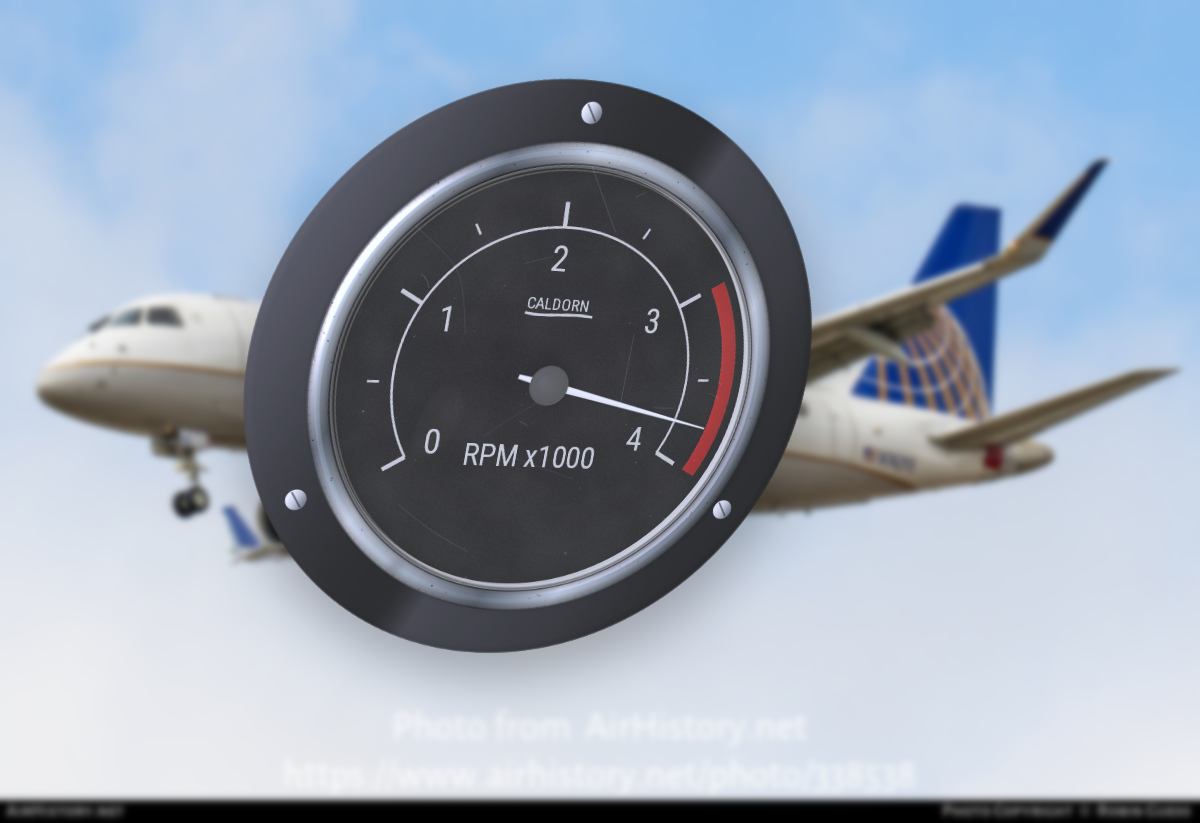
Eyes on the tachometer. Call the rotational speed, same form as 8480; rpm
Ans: 3750; rpm
